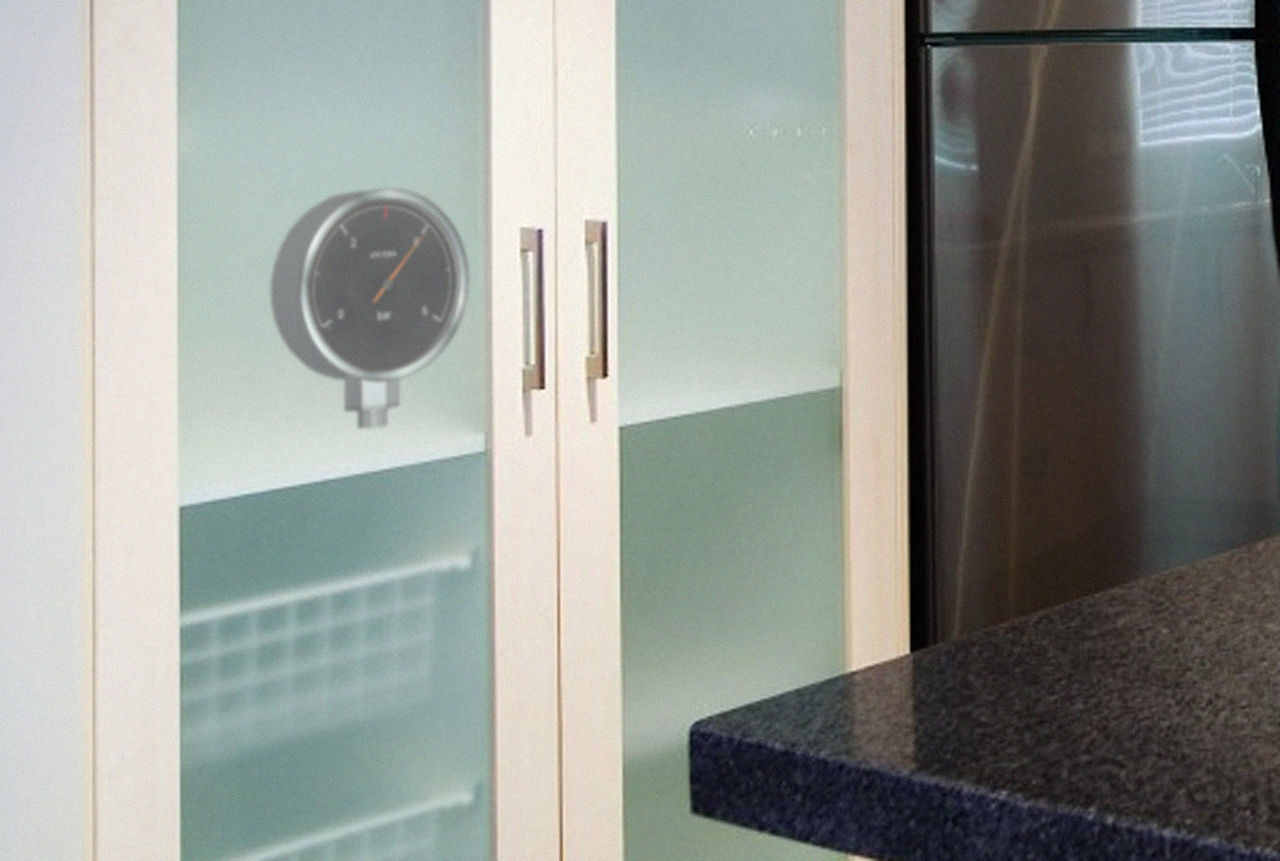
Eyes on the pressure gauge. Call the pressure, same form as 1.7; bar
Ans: 4; bar
